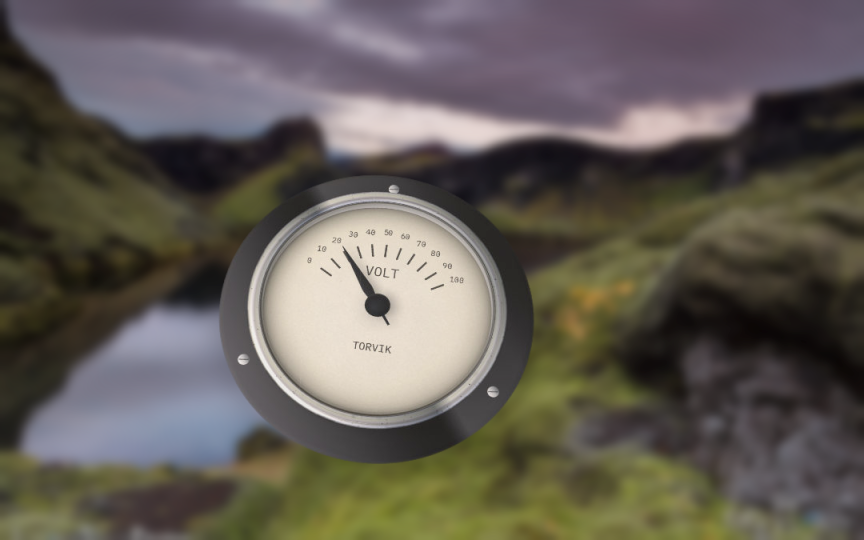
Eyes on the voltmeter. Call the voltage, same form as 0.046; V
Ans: 20; V
